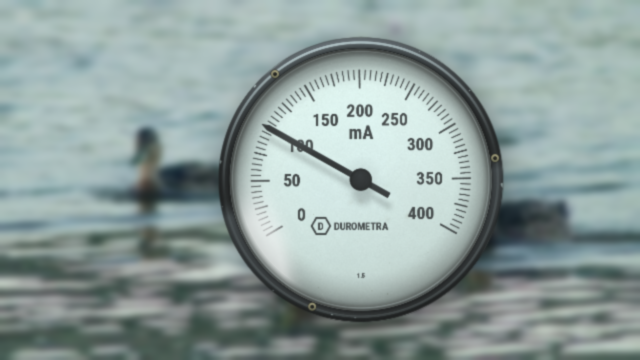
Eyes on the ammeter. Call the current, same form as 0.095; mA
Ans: 100; mA
